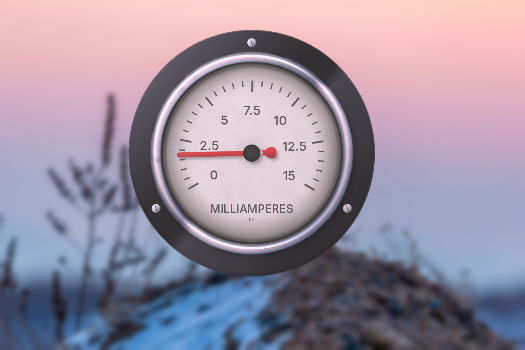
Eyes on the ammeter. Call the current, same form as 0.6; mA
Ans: 1.75; mA
